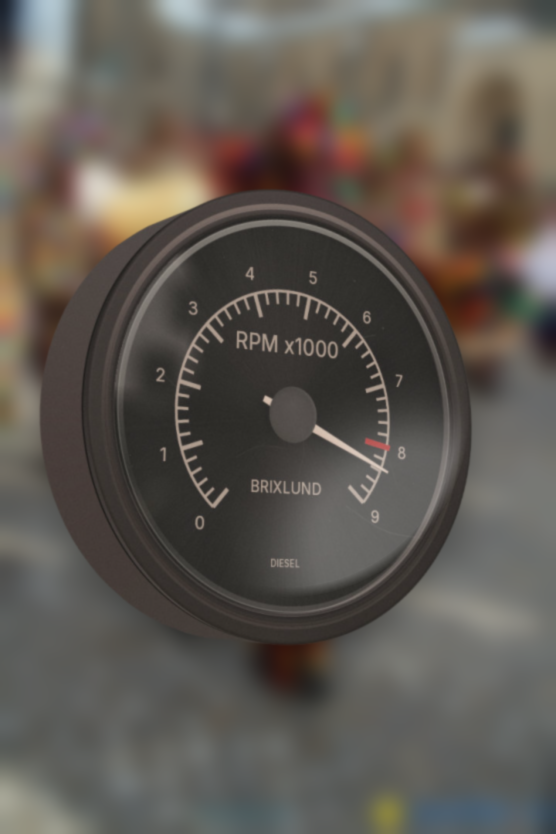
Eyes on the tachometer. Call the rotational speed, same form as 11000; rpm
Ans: 8400; rpm
